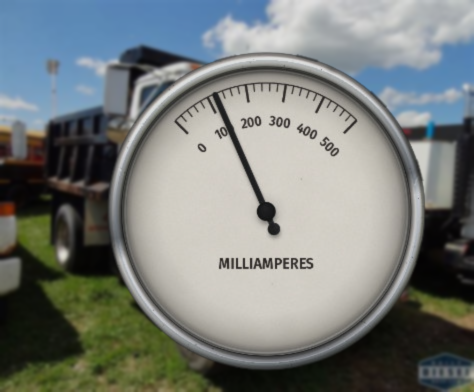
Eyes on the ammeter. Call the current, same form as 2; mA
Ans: 120; mA
